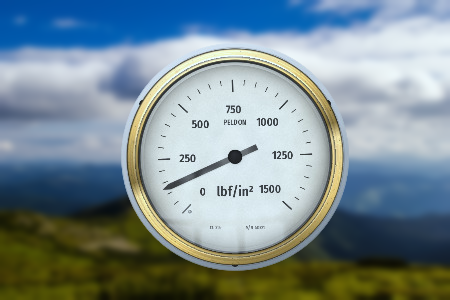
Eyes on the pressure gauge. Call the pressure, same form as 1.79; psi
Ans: 125; psi
